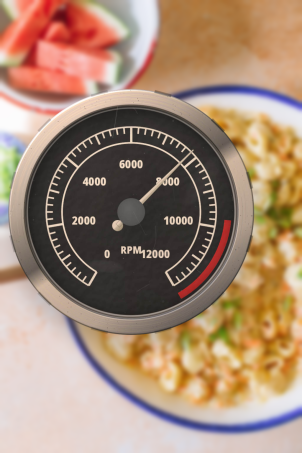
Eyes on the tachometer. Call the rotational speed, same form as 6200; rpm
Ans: 7800; rpm
